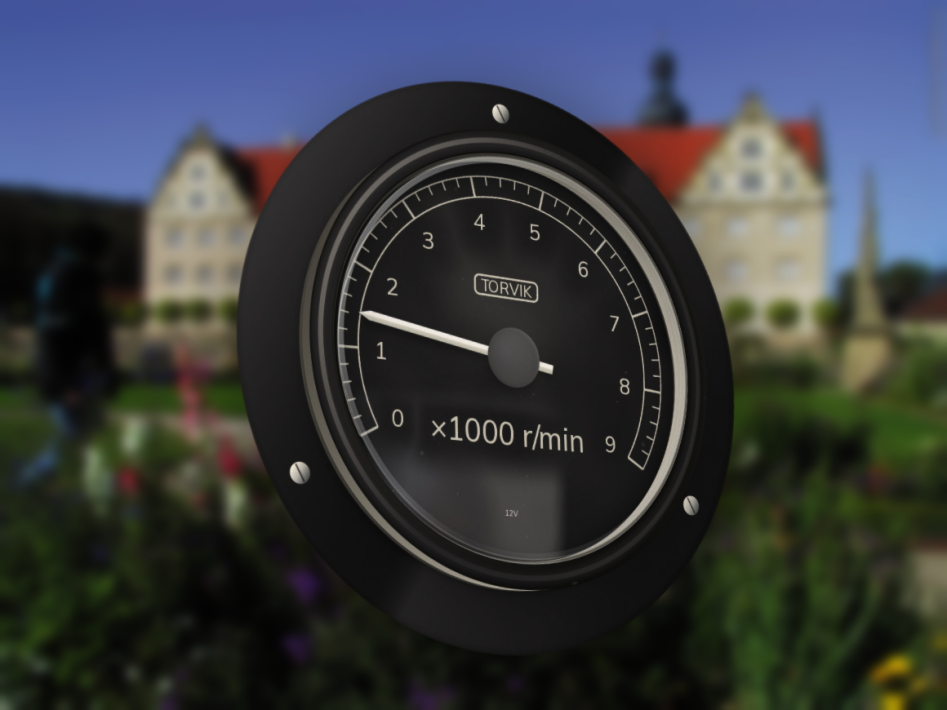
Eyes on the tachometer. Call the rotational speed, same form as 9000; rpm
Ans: 1400; rpm
